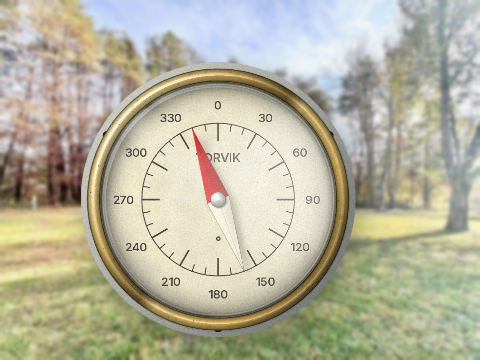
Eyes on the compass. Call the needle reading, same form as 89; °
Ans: 340; °
